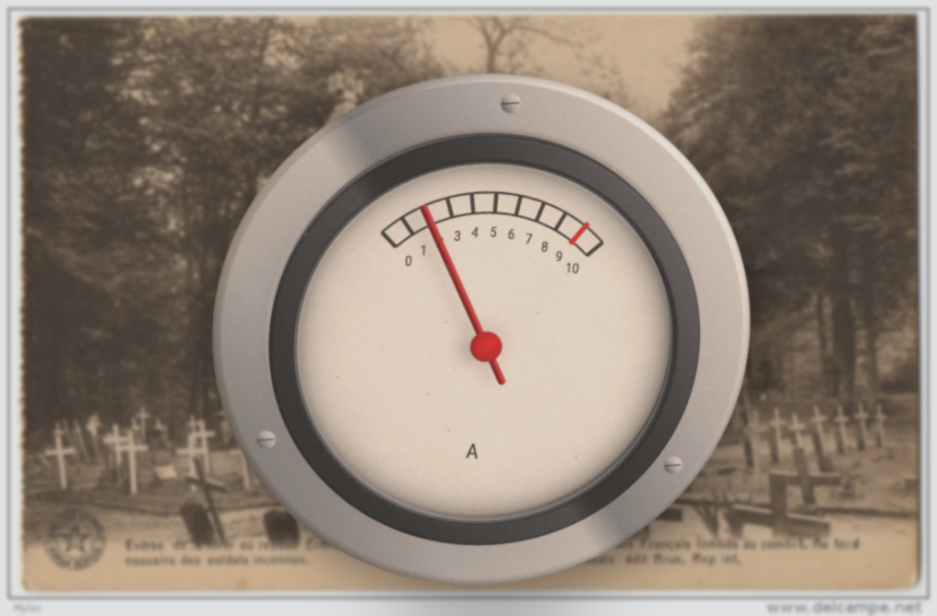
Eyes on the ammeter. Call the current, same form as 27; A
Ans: 2; A
